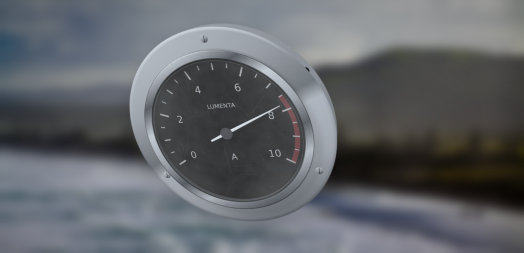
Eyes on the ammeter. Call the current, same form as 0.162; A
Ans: 7.75; A
